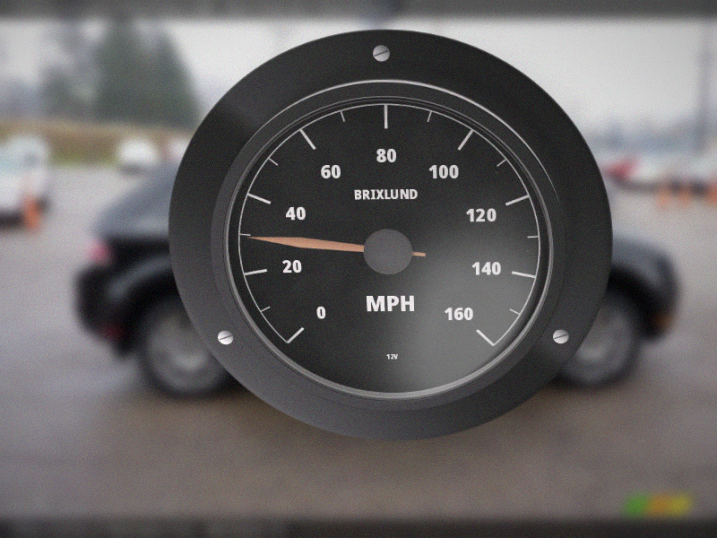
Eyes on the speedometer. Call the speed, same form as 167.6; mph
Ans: 30; mph
